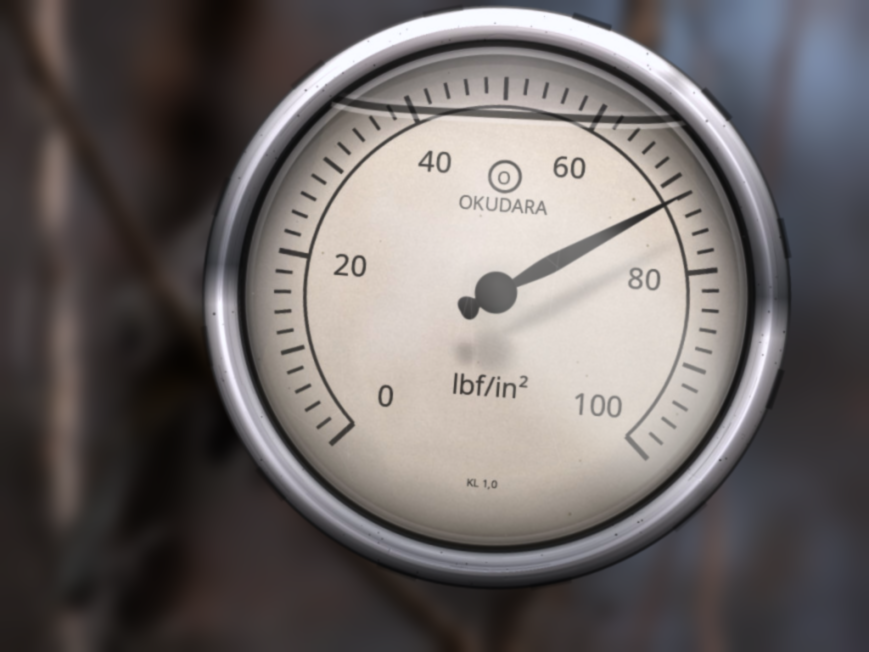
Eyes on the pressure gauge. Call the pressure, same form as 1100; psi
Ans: 72; psi
